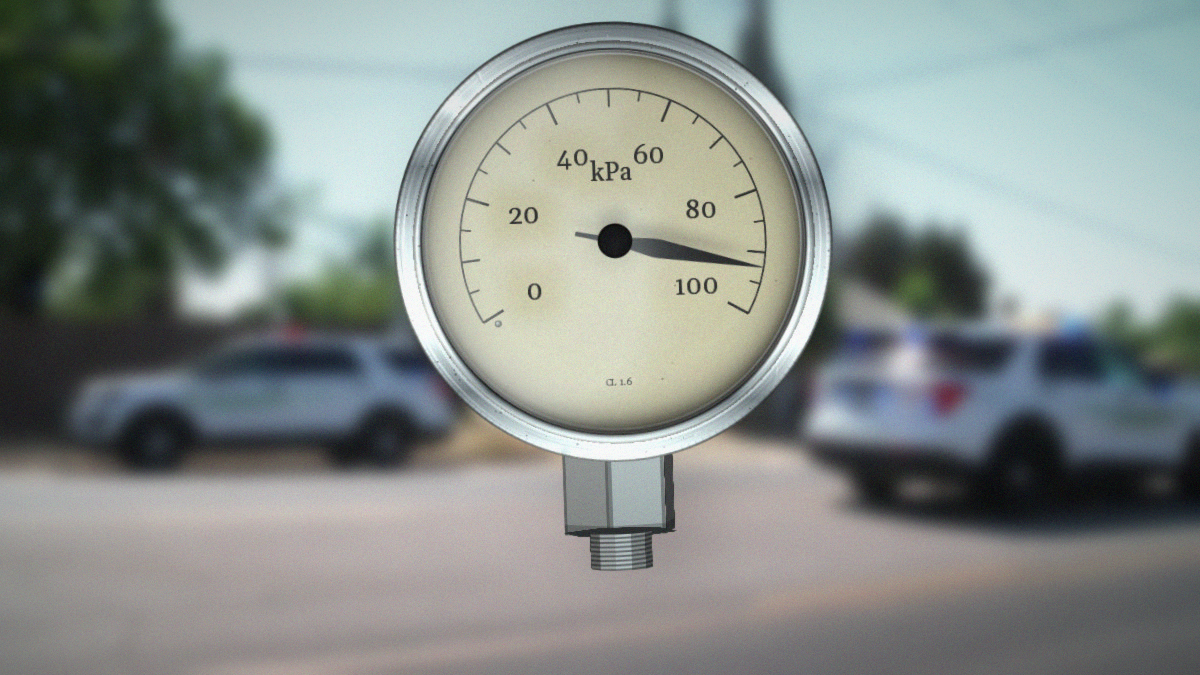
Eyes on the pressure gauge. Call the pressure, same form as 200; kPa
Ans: 92.5; kPa
